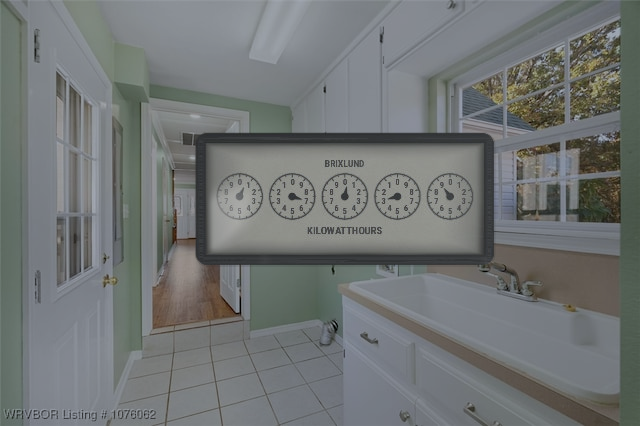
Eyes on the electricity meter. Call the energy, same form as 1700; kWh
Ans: 7029; kWh
